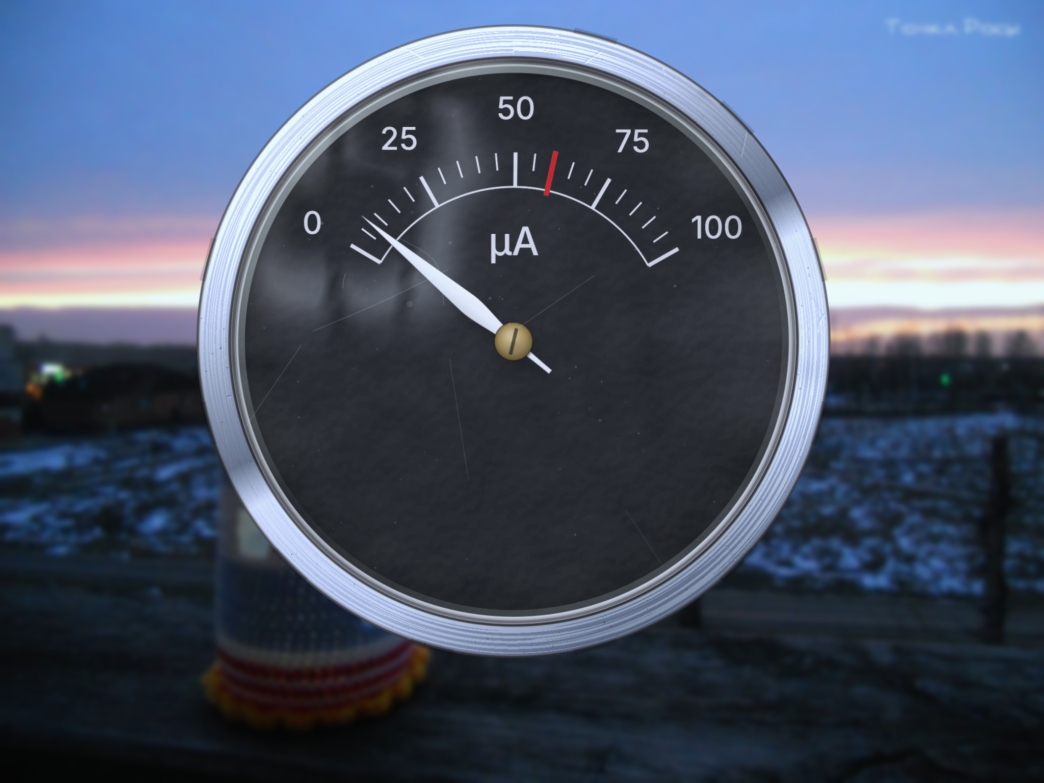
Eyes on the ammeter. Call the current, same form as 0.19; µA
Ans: 7.5; µA
